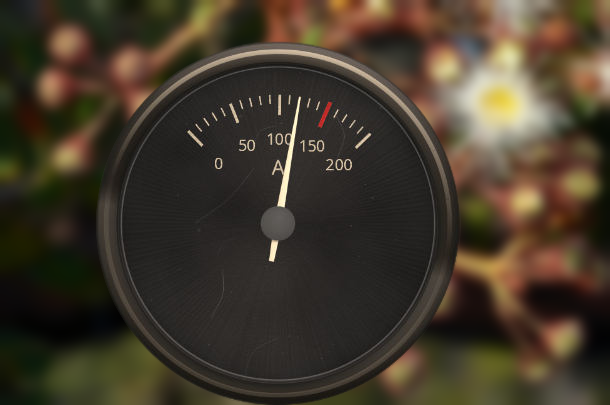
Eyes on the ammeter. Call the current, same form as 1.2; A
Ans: 120; A
